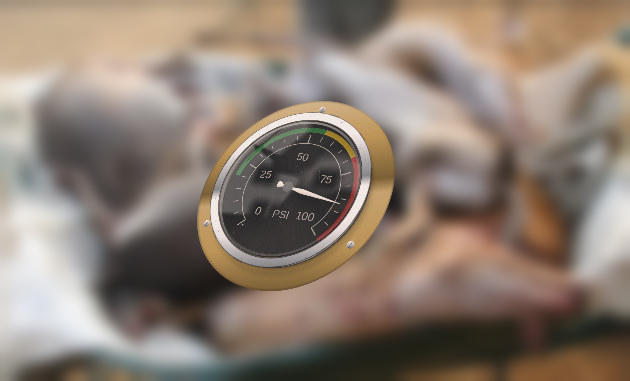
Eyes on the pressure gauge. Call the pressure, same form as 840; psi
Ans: 87.5; psi
